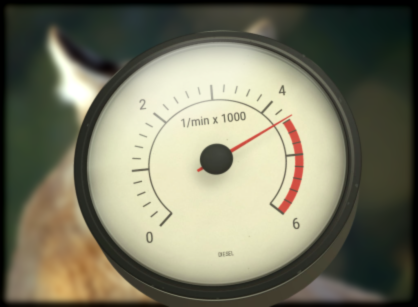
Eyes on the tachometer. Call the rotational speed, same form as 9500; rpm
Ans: 4400; rpm
